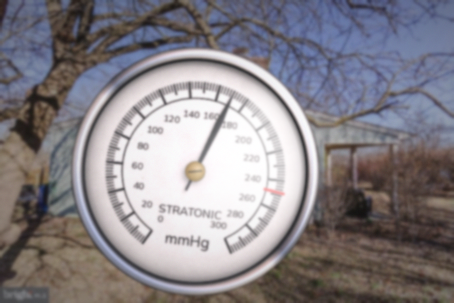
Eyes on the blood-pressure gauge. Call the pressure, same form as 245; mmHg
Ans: 170; mmHg
